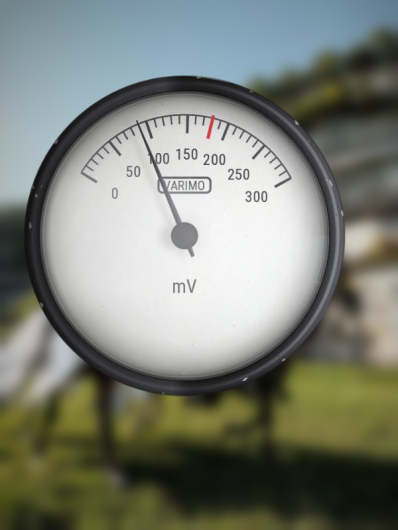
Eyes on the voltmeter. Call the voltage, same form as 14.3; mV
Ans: 90; mV
